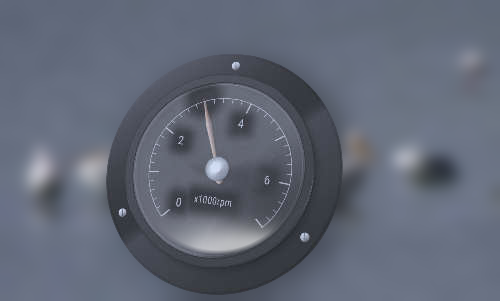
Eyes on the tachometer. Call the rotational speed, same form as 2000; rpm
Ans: 3000; rpm
